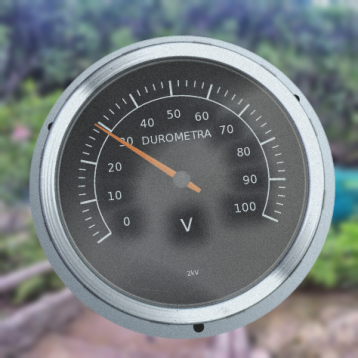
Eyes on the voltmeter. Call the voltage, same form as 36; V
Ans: 29; V
